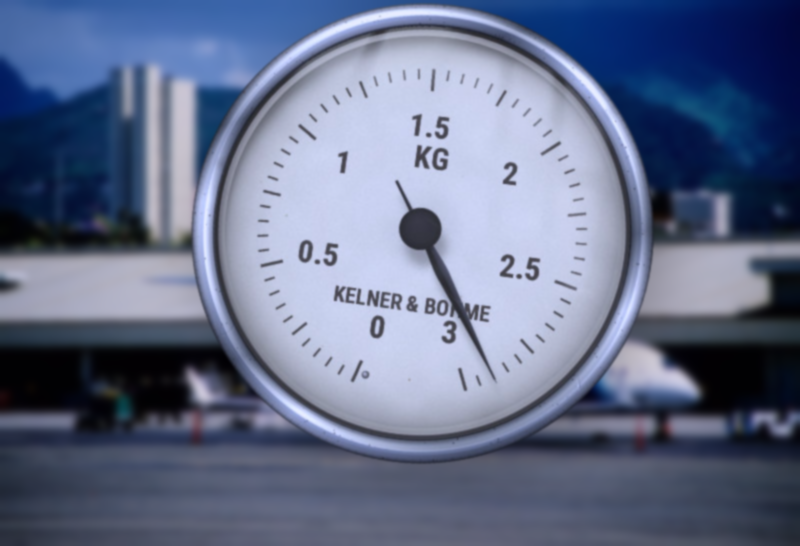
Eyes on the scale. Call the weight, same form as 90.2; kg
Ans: 2.9; kg
